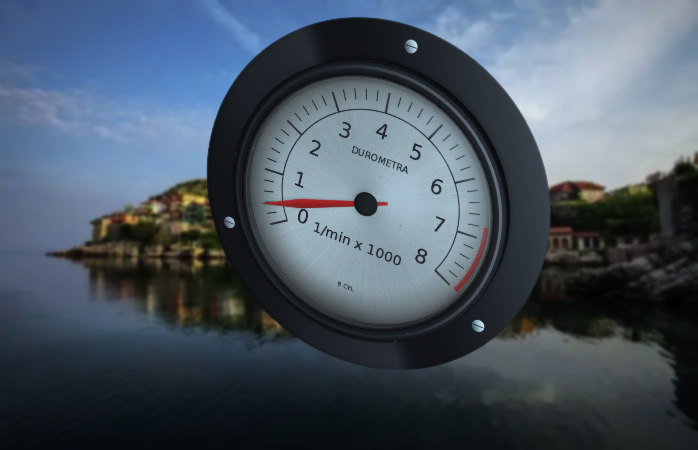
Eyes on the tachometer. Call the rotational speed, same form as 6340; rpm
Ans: 400; rpm
